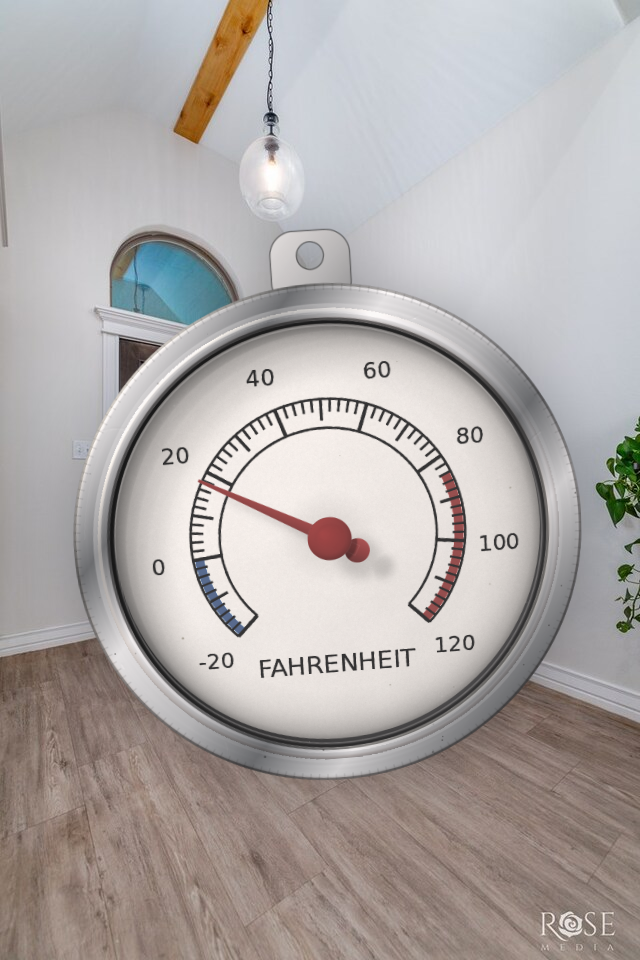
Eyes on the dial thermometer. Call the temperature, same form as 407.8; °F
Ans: 18; °F
